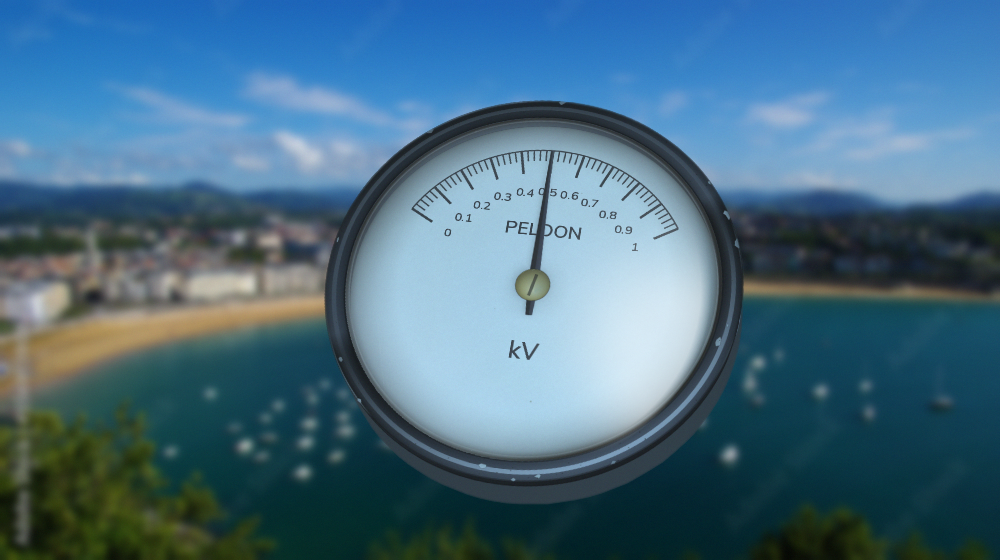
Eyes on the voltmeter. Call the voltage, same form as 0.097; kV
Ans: 0.5; kV
